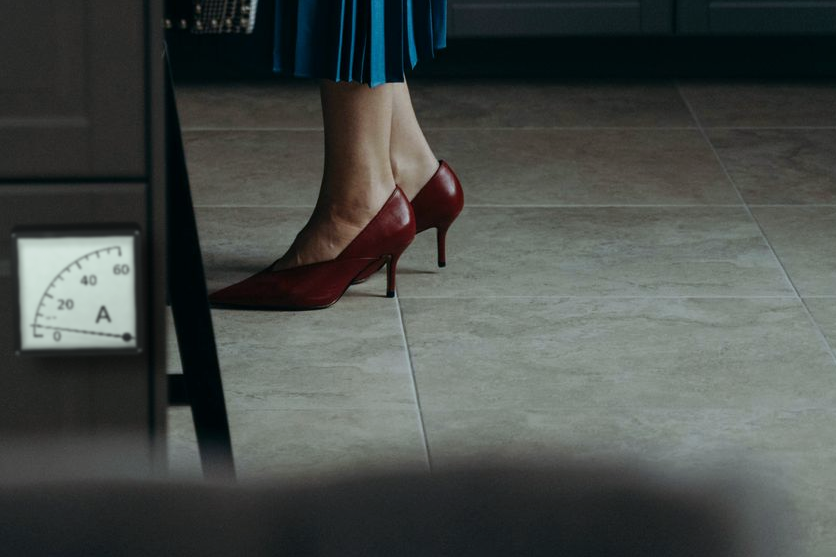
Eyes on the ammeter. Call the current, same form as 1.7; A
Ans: 5; A
